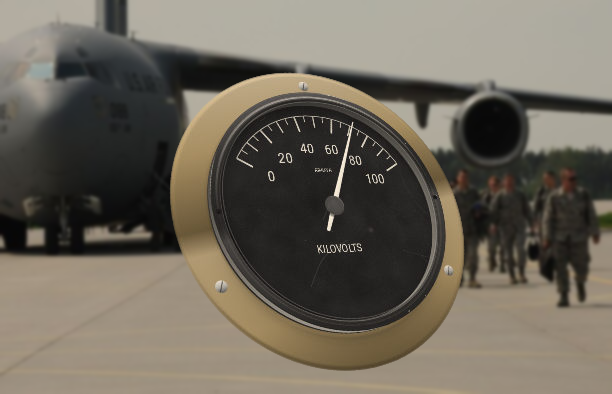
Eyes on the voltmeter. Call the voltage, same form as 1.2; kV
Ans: 70; kV
